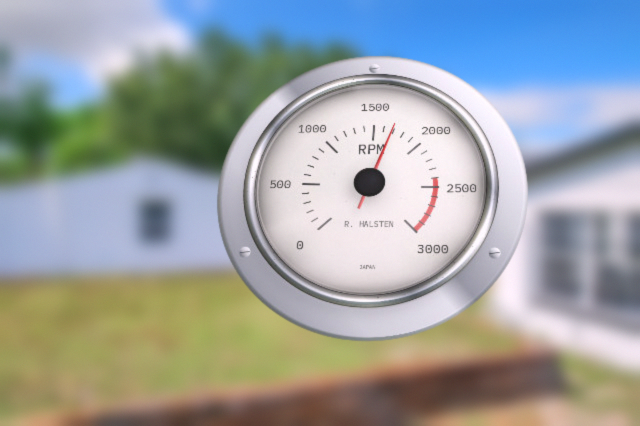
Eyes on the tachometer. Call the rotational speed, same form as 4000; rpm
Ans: 1700; rpm
